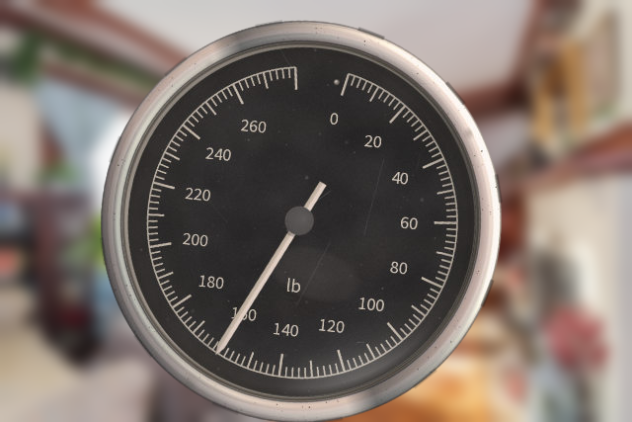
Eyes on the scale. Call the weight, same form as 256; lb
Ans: 160; lb
